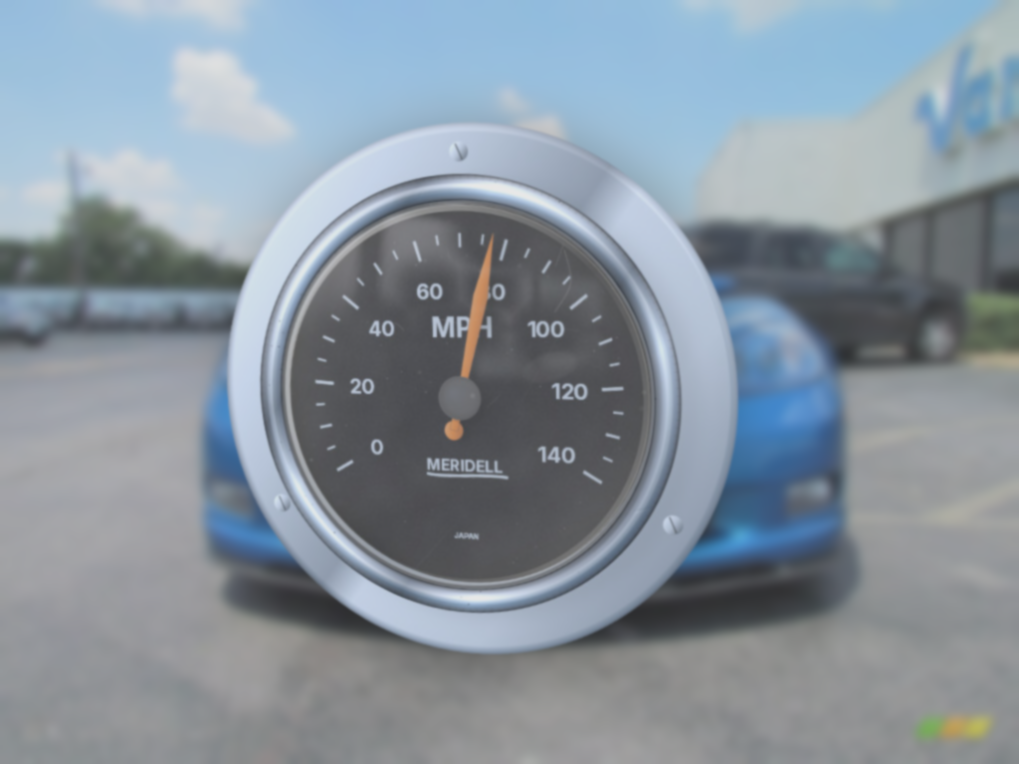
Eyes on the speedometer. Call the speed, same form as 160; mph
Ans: 77.5; mph
